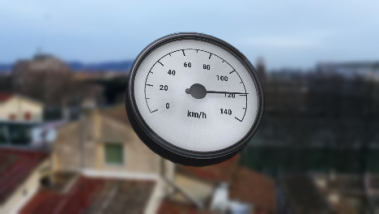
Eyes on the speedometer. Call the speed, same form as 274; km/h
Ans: 120; km/h
